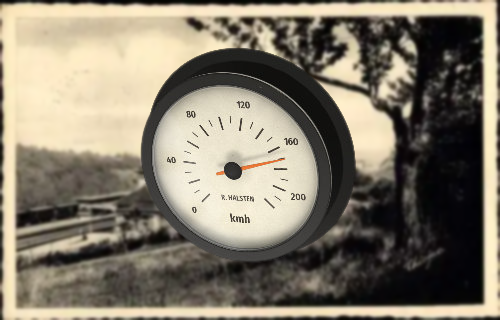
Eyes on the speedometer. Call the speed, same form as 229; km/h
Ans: 170; km/h
